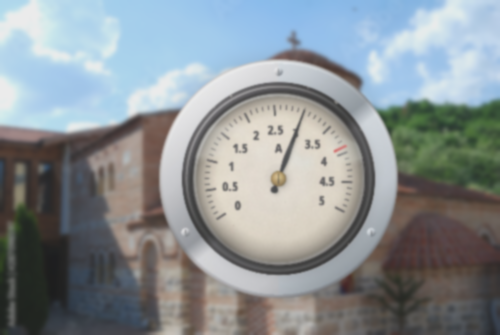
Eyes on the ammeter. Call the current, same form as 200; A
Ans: 3; A
